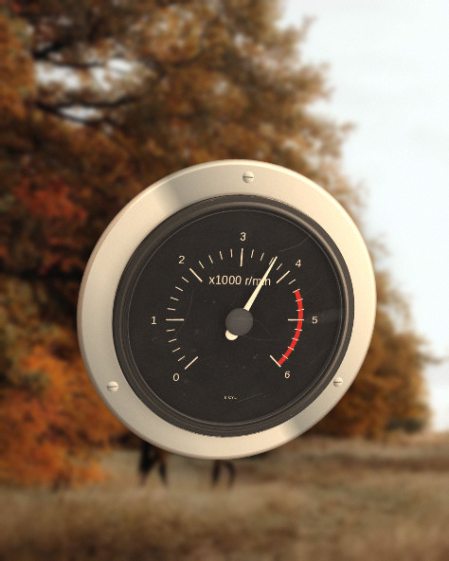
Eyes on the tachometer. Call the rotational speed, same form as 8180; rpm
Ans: 3600; rpm
